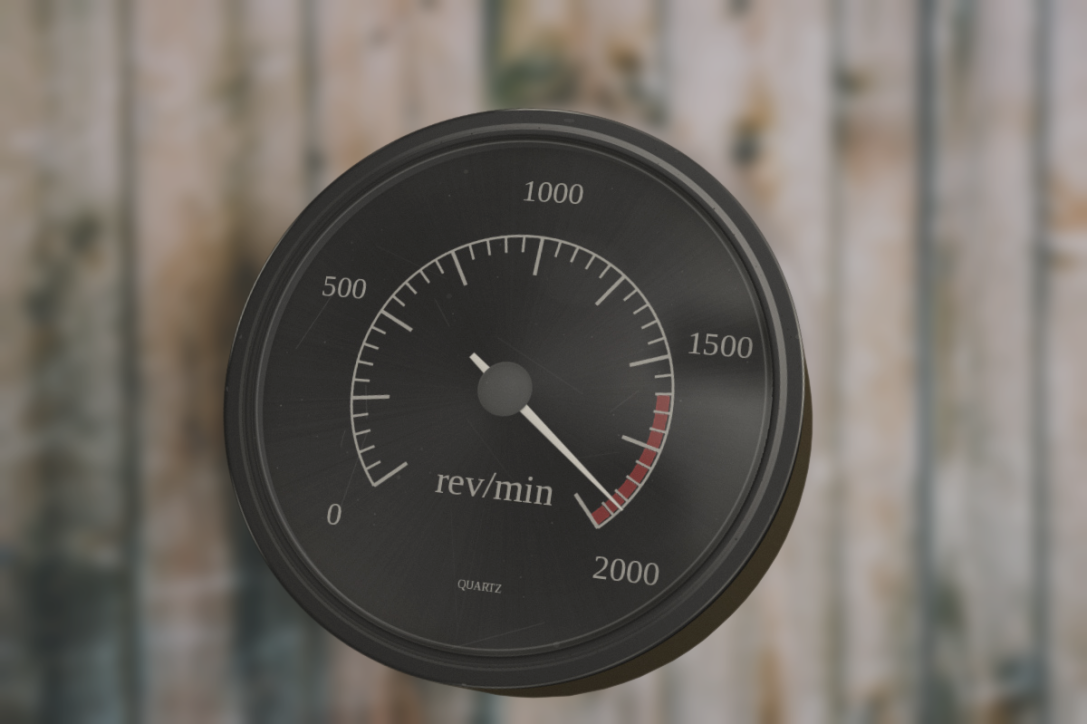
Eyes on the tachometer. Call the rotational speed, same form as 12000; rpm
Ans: 1925; rpm
